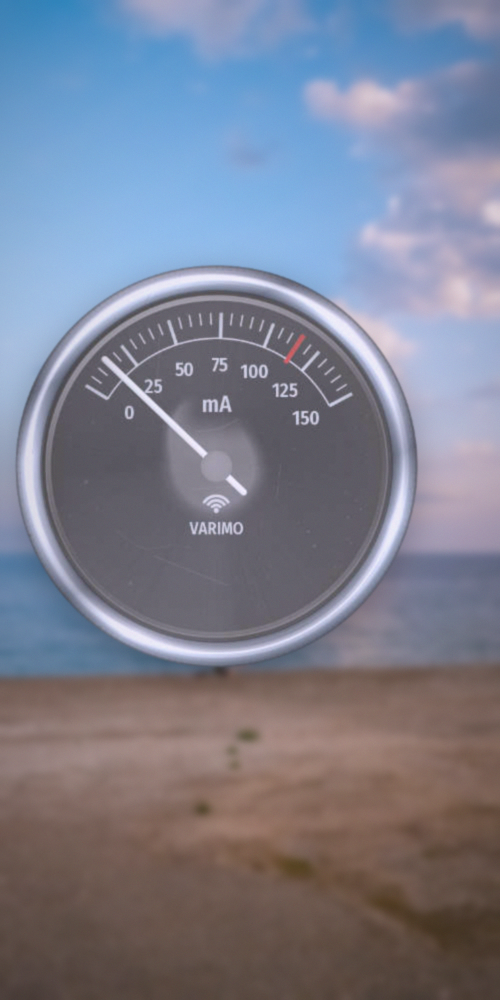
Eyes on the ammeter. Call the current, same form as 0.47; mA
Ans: 15; mA
